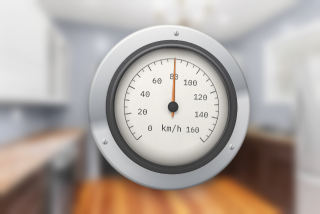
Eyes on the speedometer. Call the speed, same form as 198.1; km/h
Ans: 80; km/h
